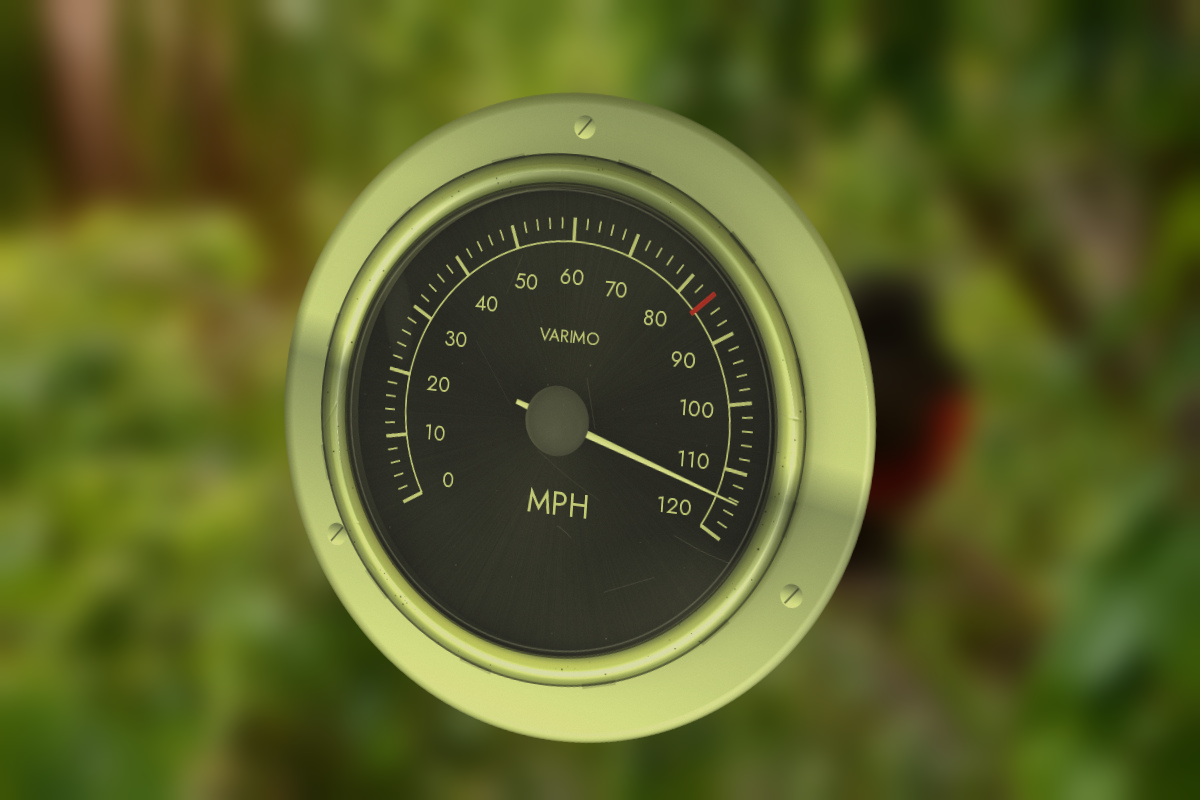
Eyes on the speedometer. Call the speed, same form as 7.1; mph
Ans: 114; mph
